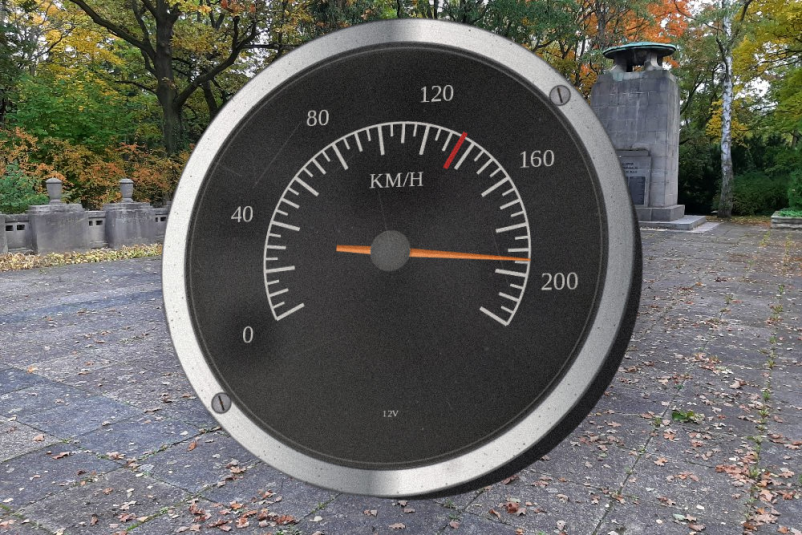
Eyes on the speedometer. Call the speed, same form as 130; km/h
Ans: 195; km/h
